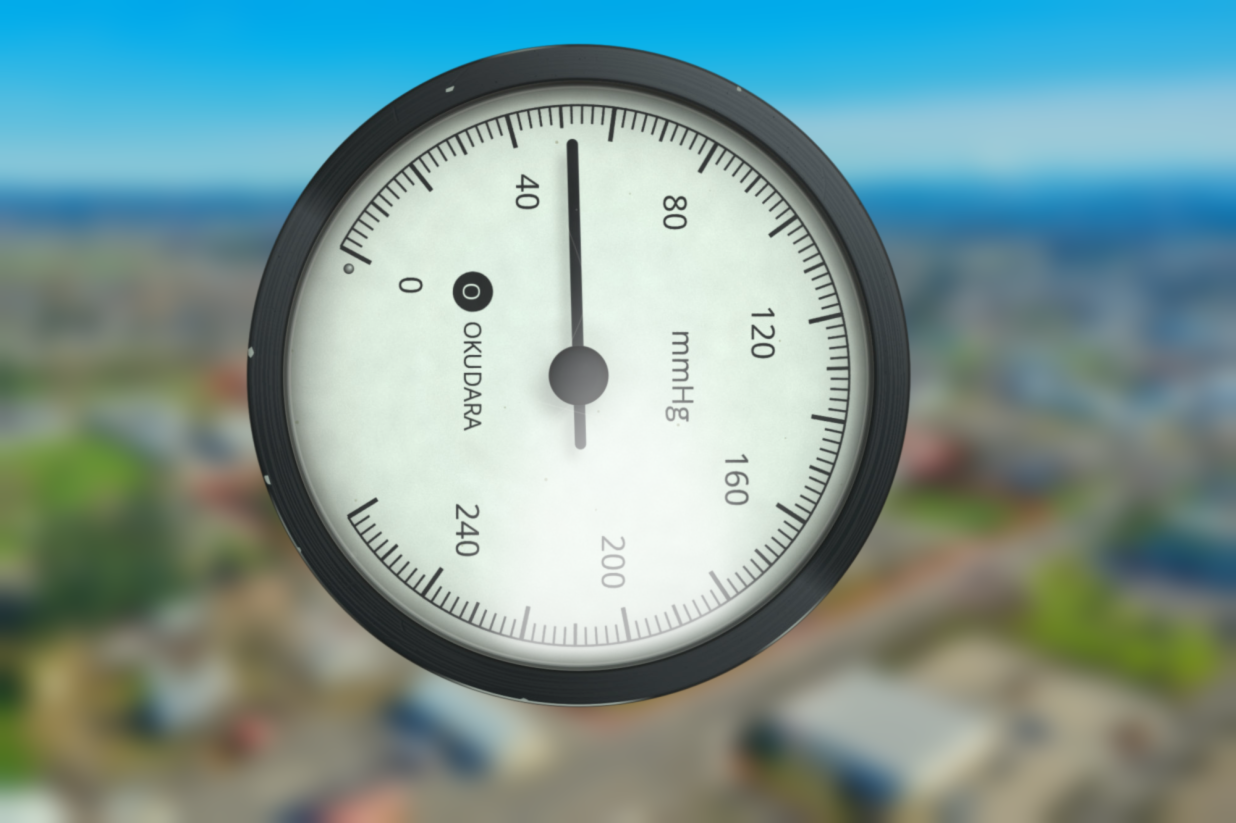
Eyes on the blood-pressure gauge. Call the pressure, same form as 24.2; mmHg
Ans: 52; mmHg
